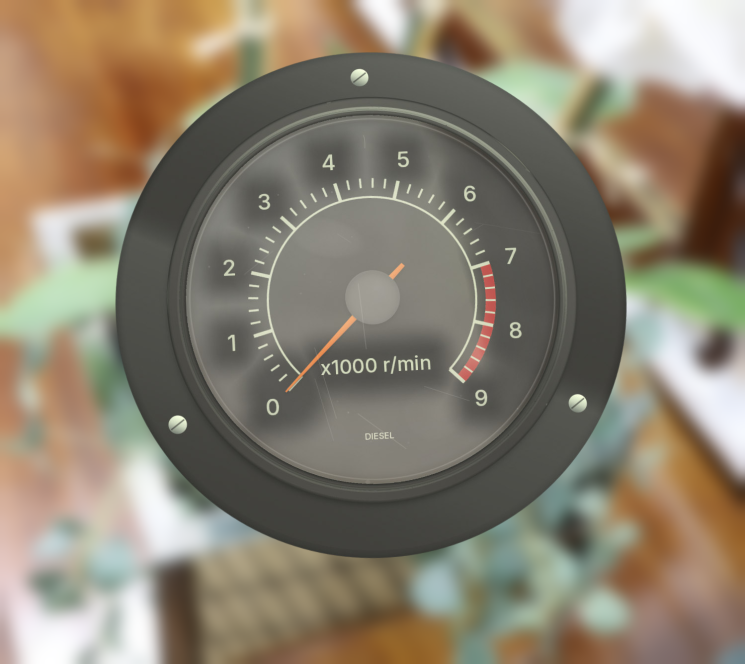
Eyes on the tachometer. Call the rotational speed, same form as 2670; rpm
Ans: 0; rpm
